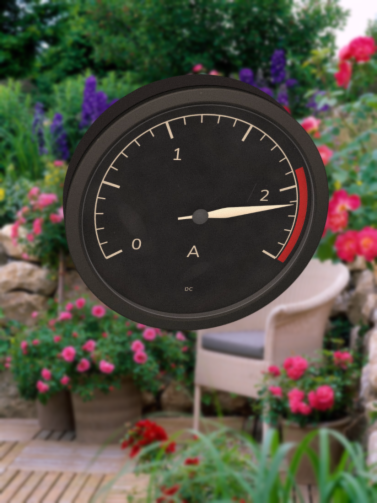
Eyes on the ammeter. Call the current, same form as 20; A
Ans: 2.1; A
